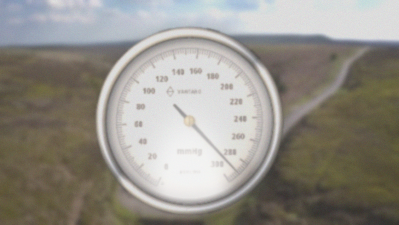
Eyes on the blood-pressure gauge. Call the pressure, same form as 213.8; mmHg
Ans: 290; mmHg
